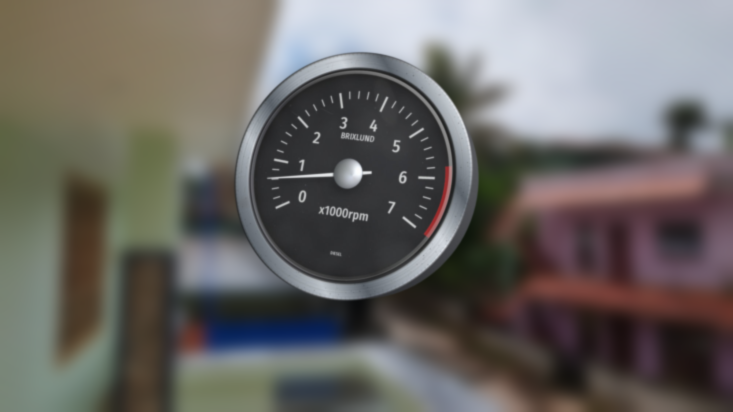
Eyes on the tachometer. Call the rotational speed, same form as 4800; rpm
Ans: 600; rpm
